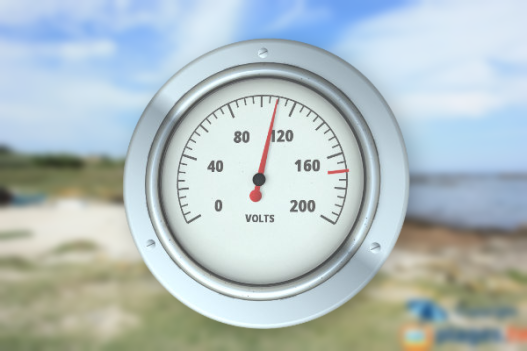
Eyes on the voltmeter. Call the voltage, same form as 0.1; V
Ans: 110; V
